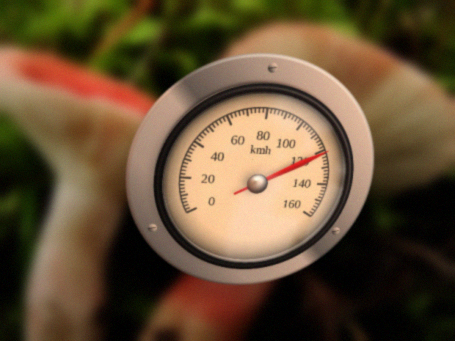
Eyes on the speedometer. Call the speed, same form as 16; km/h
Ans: 120; km/h
